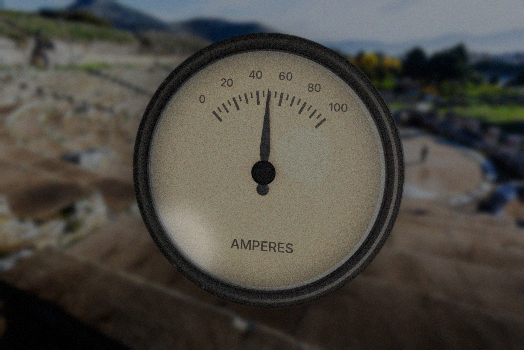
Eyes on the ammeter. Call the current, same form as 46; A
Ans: 50; A
